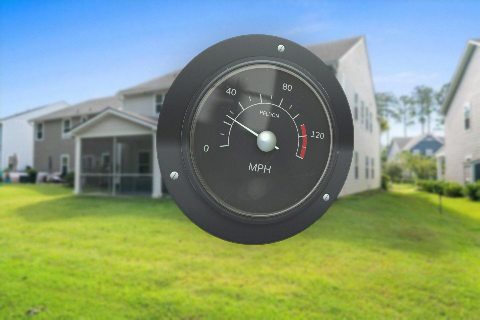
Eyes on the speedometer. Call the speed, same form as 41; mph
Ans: 25; mph
